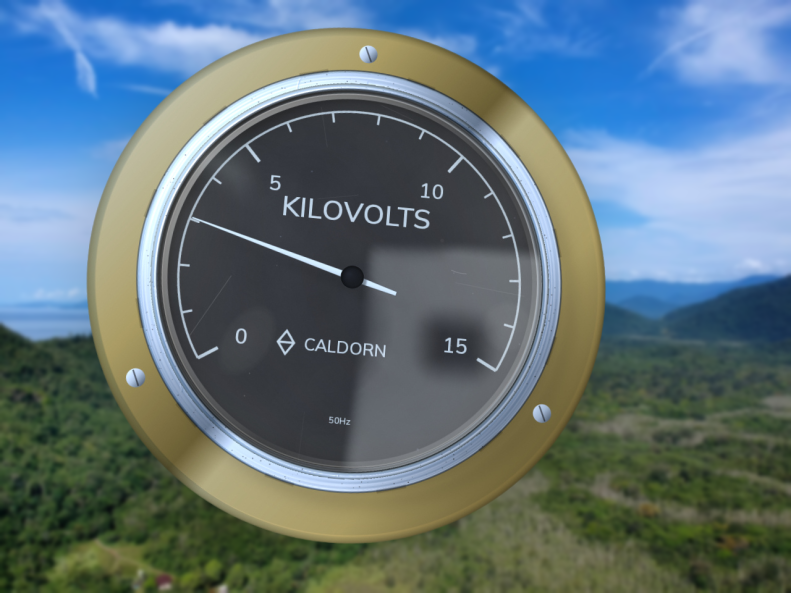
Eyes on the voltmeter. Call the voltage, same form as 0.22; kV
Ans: 3; kV
